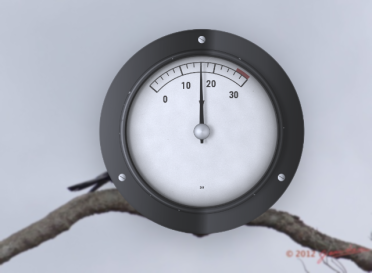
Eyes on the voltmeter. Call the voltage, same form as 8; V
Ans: 16; V
